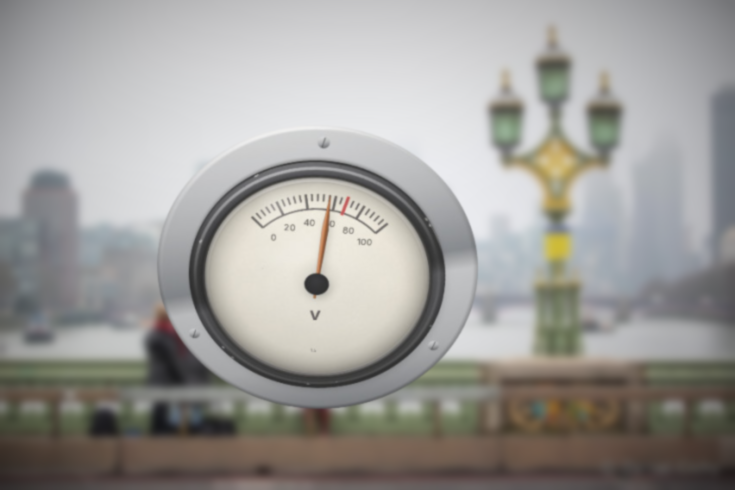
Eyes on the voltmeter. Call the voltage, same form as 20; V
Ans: 56; V
